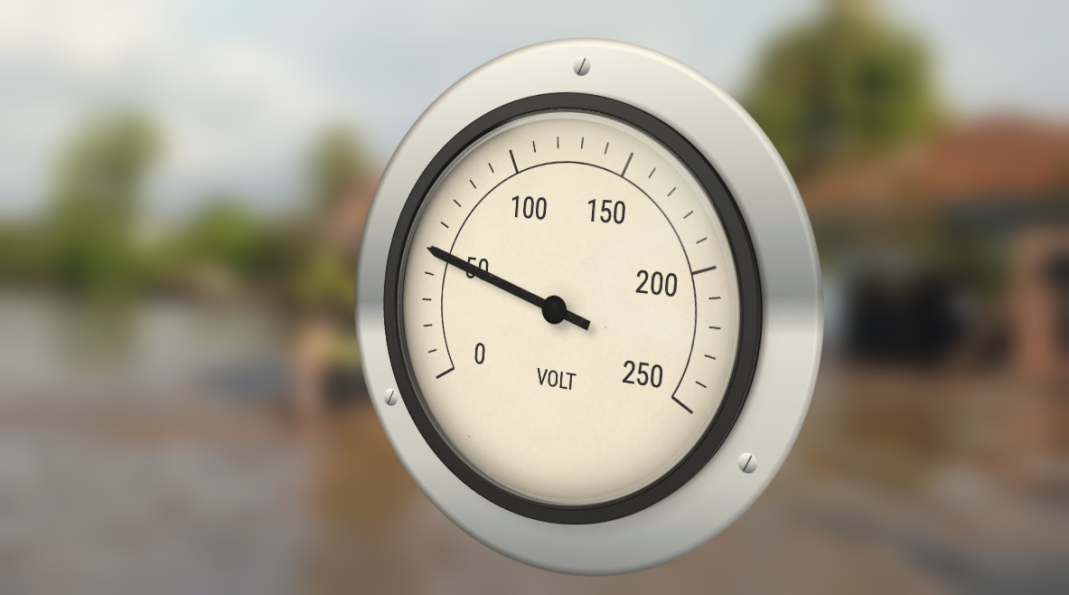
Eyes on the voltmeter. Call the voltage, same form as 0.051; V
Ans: 50; V
